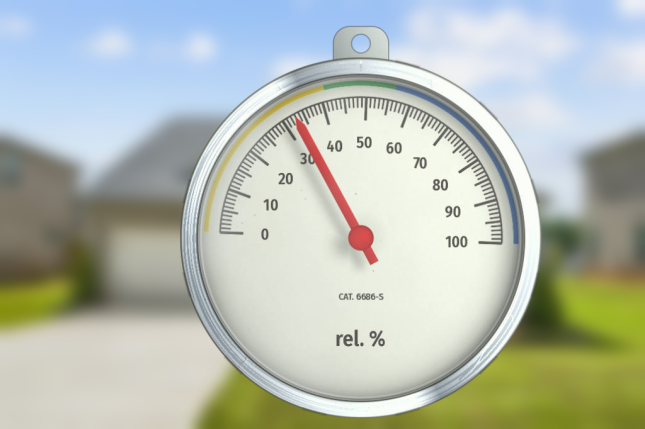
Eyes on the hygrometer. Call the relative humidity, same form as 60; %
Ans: 33; %
